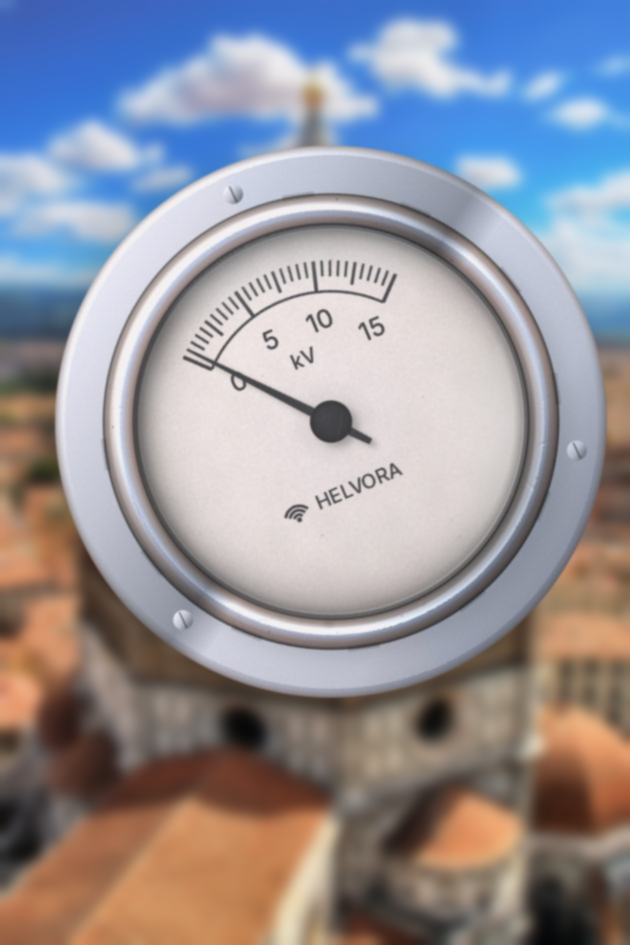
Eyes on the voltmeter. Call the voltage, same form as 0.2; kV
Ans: 0.5; kV
